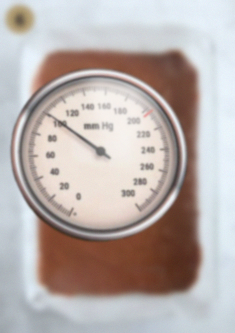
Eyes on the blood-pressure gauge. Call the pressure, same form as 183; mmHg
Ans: 100; mmHg
